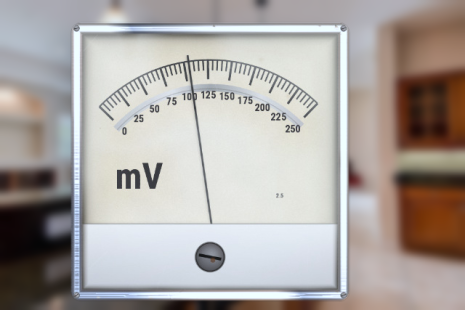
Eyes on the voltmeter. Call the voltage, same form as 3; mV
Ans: 105; mV
